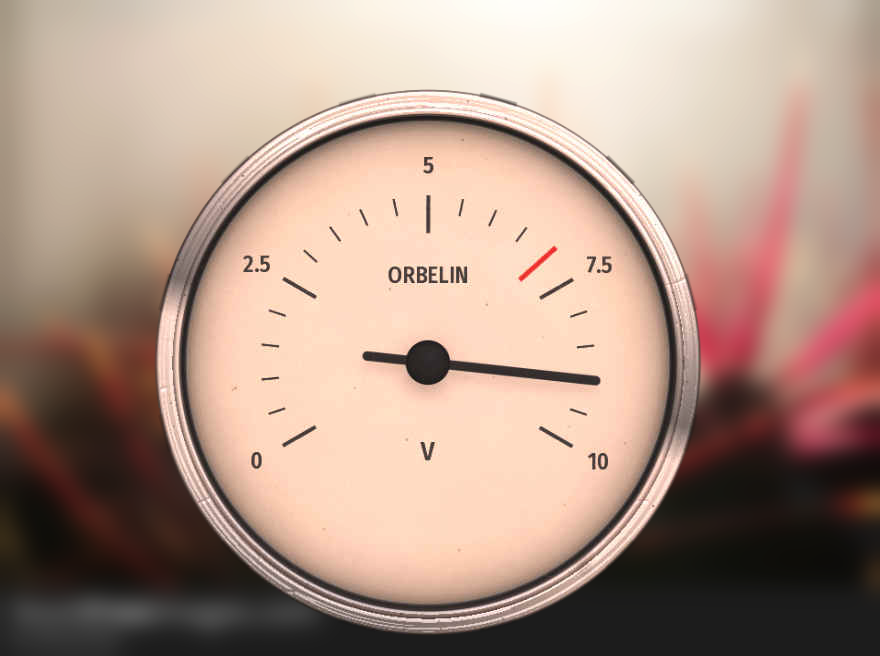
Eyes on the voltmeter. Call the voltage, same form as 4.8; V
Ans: 9; V
